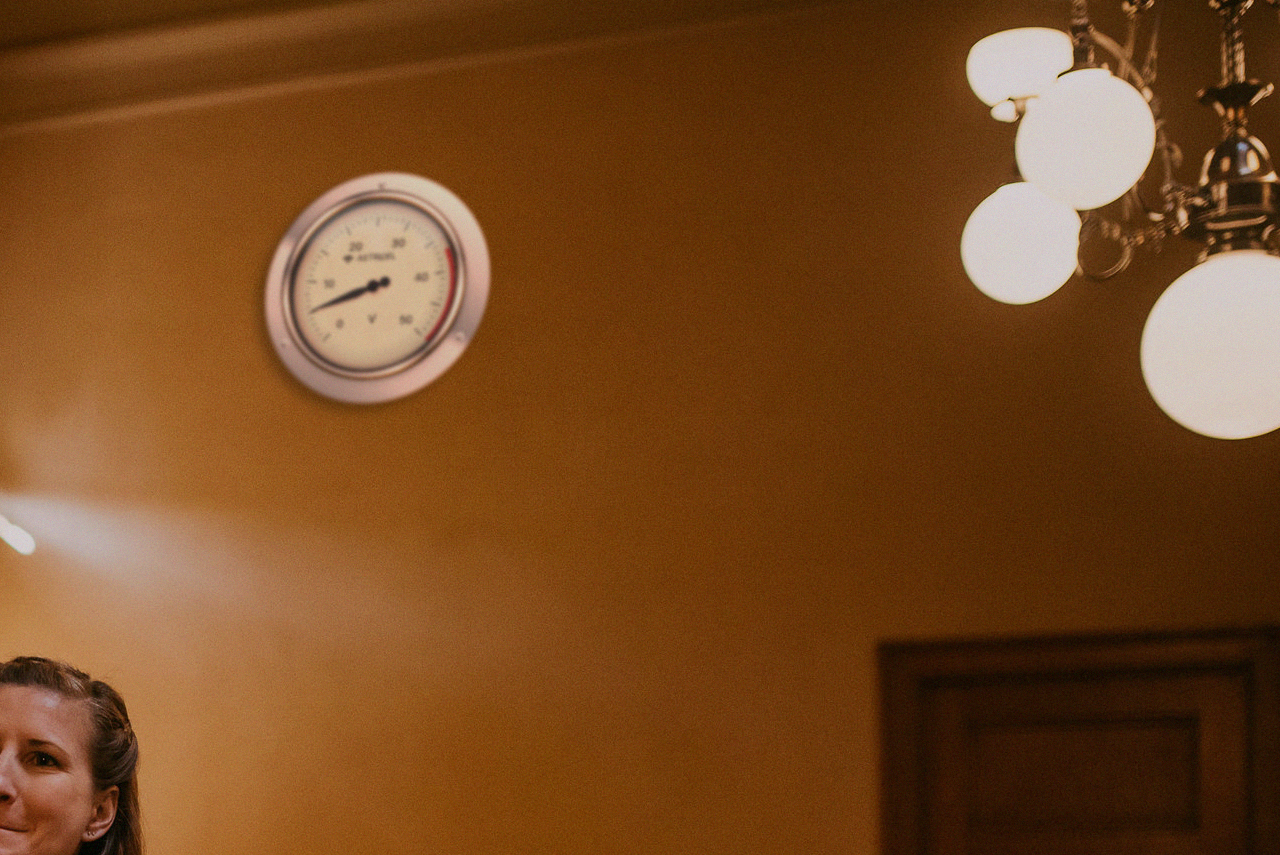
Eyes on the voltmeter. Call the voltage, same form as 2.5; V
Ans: 5; V
